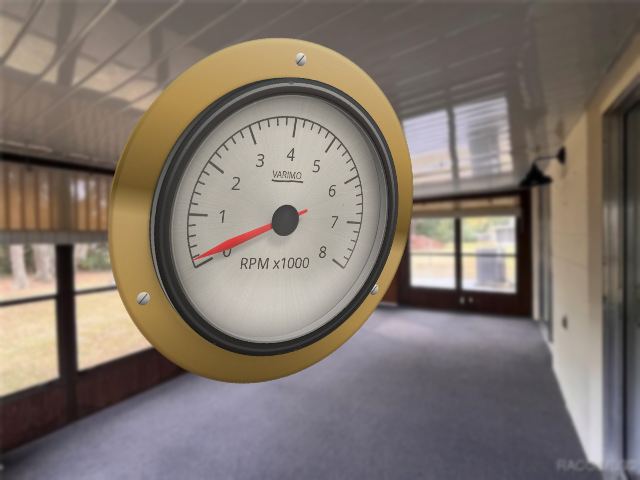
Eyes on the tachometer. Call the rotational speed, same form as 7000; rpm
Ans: 200; rpm
